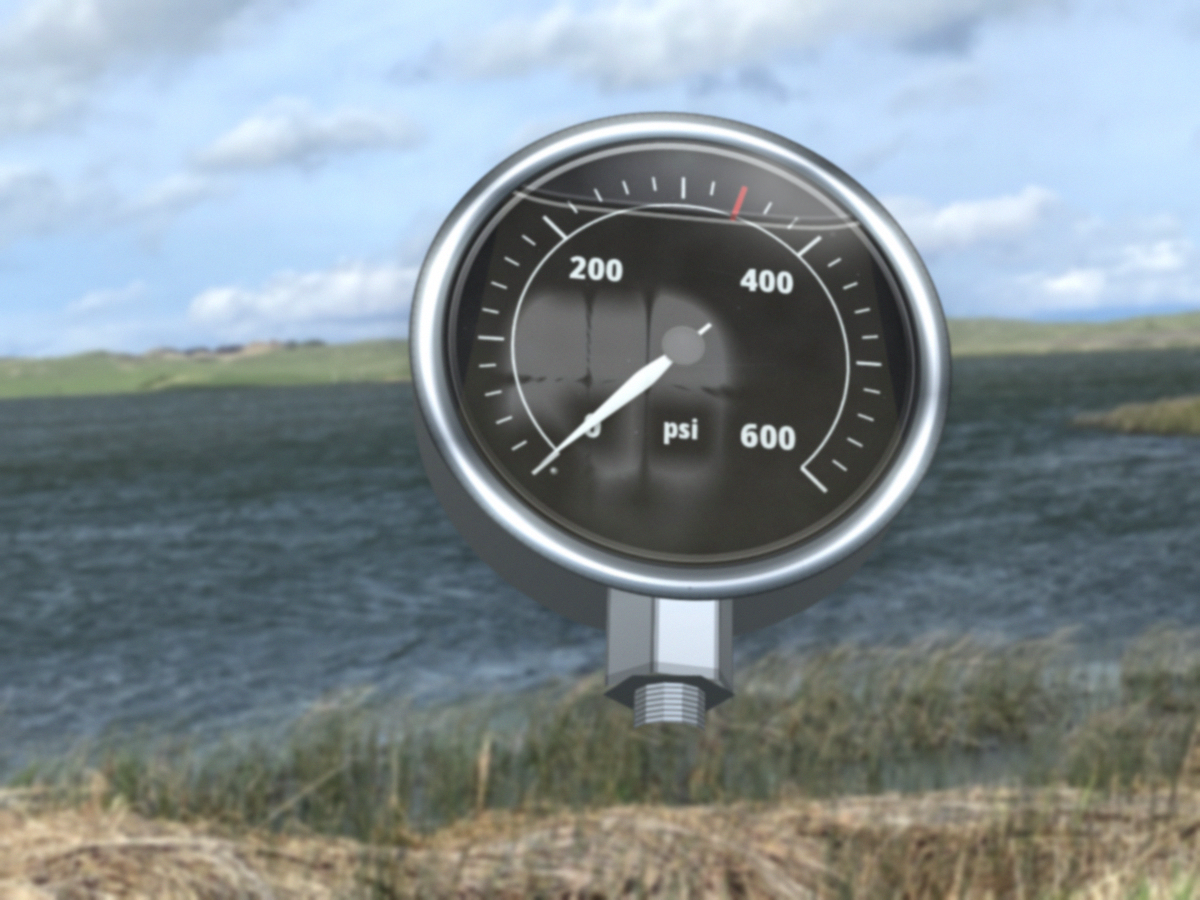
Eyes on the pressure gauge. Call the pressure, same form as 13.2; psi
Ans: 0; psi
